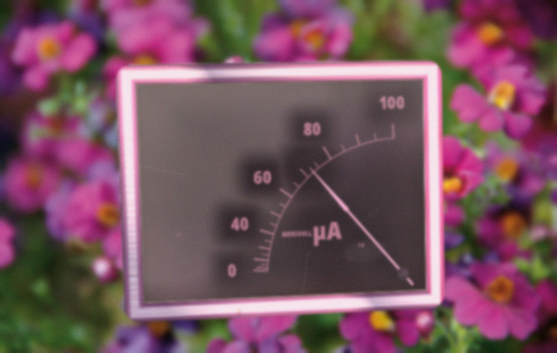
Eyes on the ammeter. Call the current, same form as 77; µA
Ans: 72.5; µA
